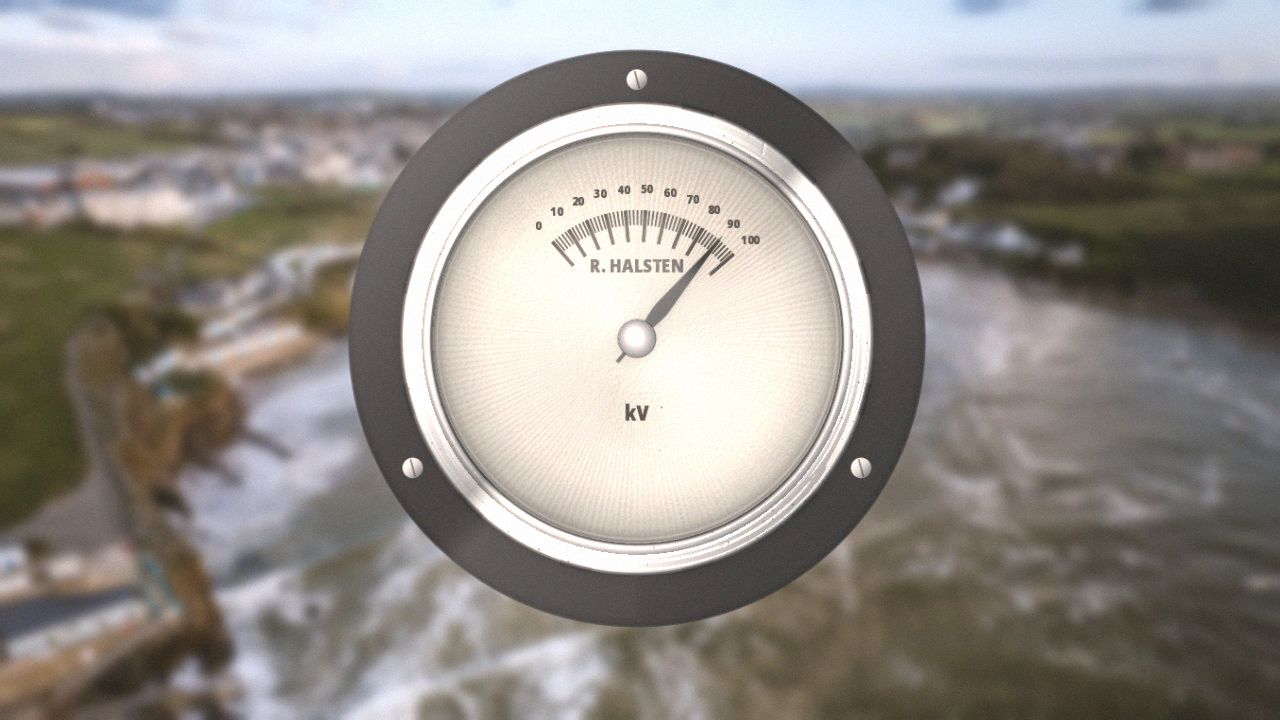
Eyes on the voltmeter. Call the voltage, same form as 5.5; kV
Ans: 90; kV
